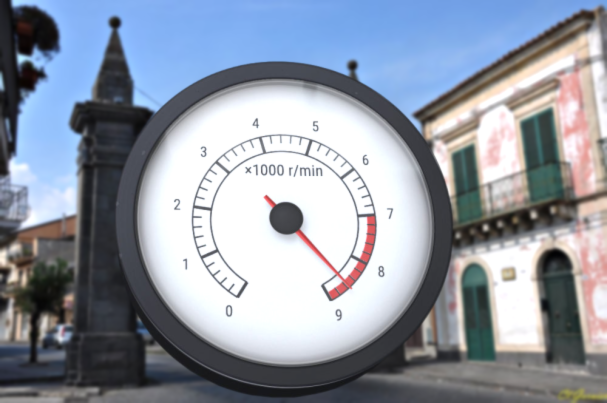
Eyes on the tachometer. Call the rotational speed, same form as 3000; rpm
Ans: 8600; rpm
